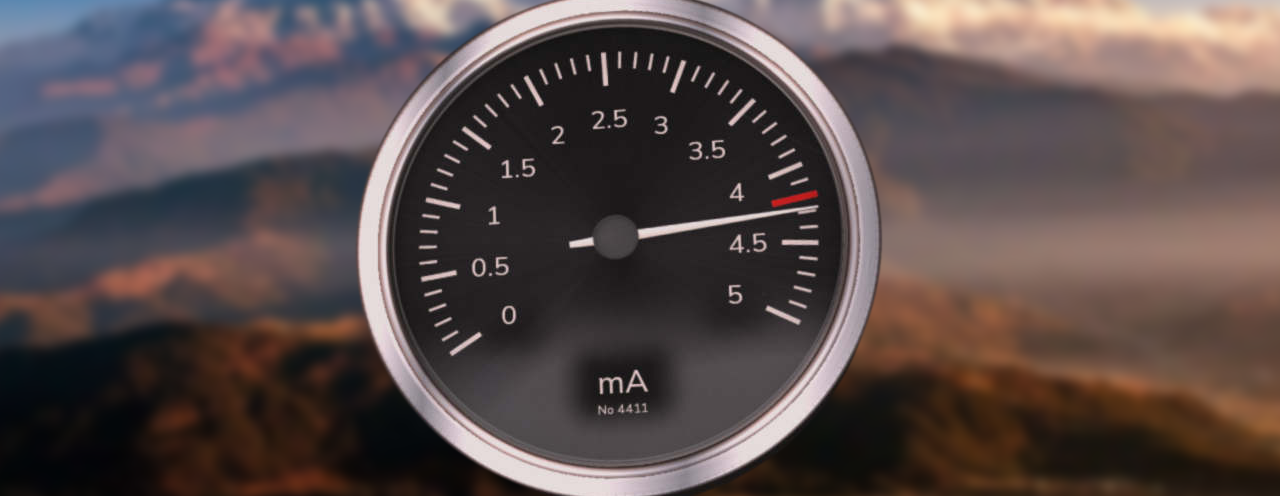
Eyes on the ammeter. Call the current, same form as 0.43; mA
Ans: 4.3; mA
